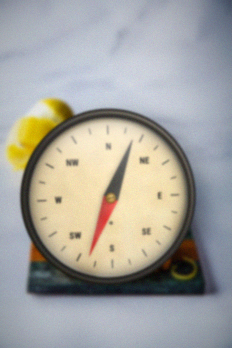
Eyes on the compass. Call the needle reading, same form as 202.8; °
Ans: 202.5; °
